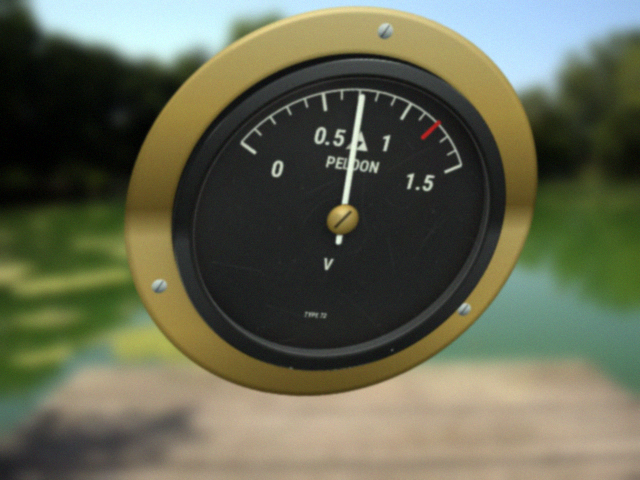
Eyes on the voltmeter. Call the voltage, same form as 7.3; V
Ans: 0.7; V
